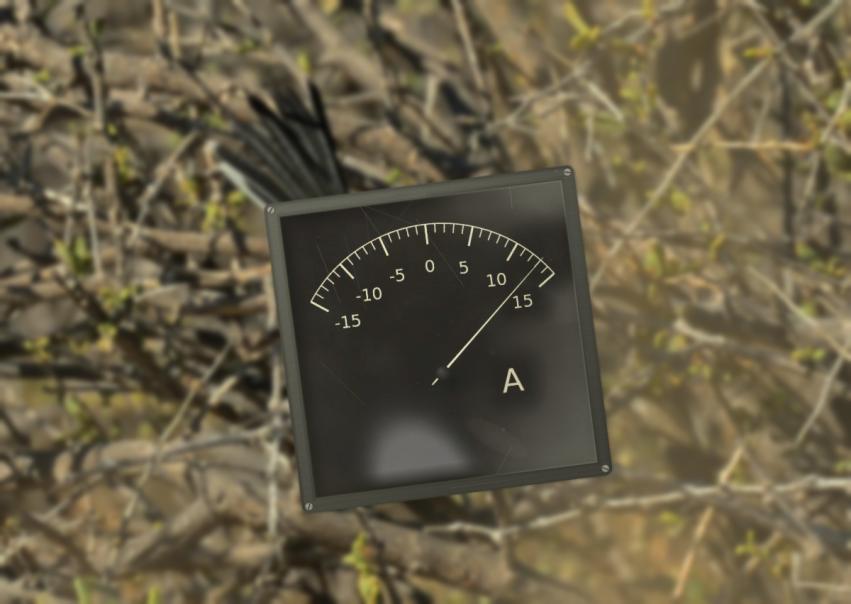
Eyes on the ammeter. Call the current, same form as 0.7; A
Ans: 13; A
